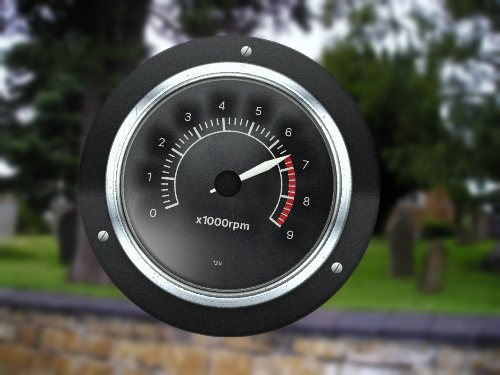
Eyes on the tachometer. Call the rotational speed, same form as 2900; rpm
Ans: 6600; rpm
